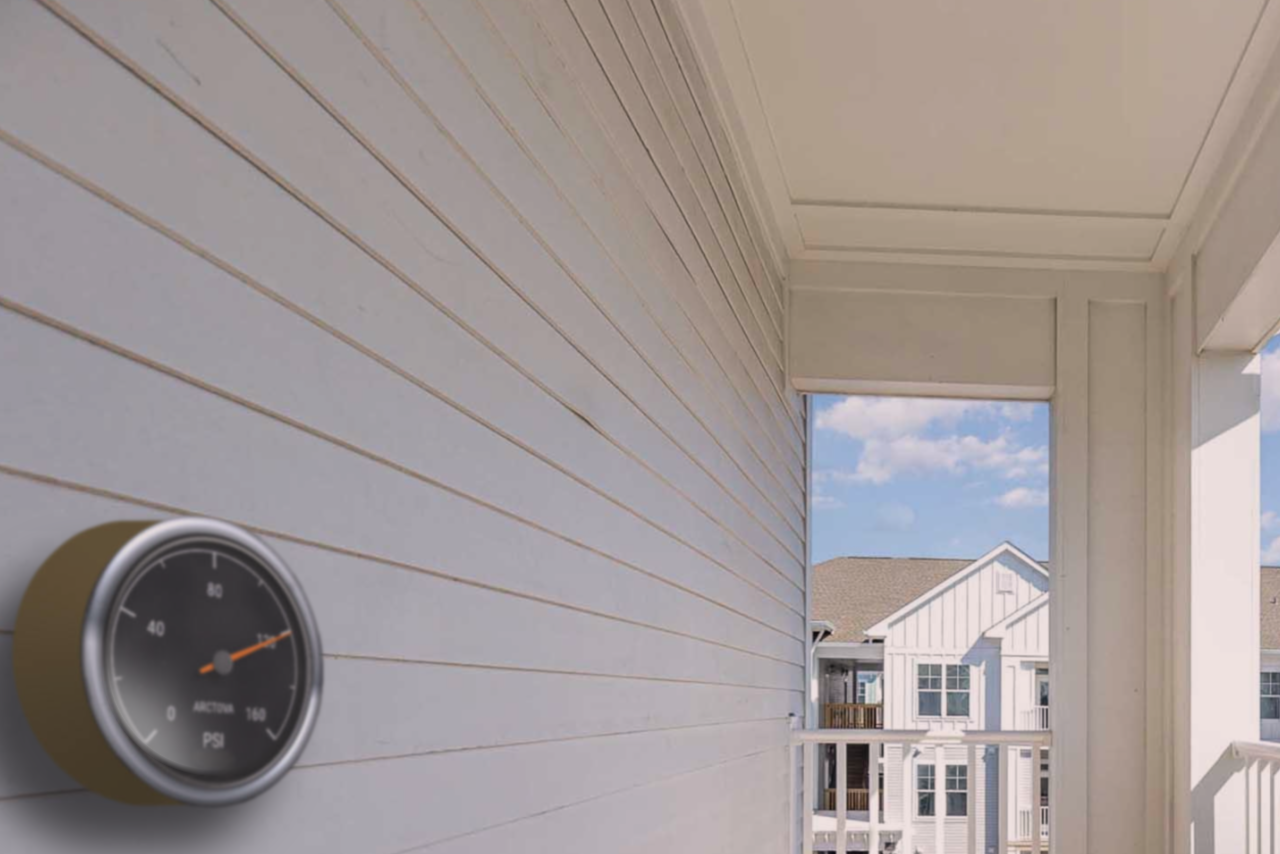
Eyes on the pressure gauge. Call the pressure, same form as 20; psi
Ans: 120; psi
